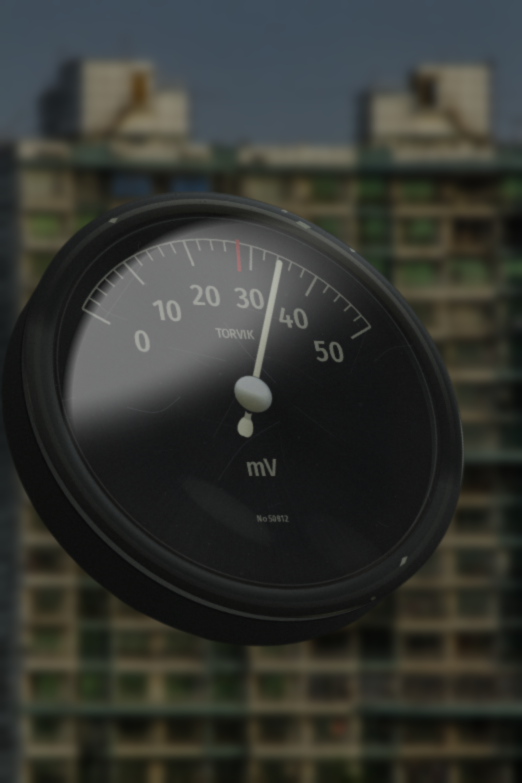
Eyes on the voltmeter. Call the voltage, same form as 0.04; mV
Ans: 34; mV
